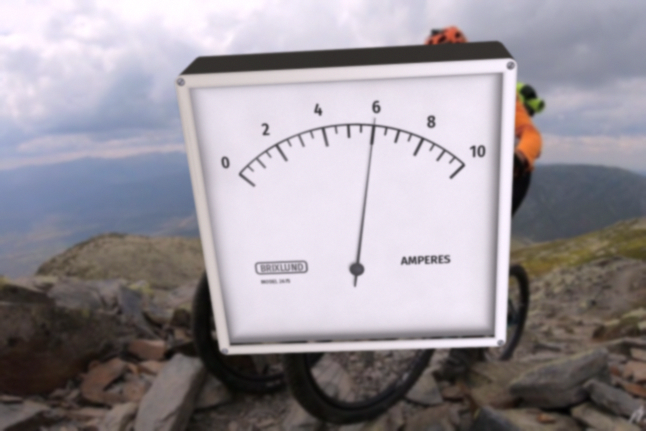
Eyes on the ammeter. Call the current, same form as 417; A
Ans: 6; A
